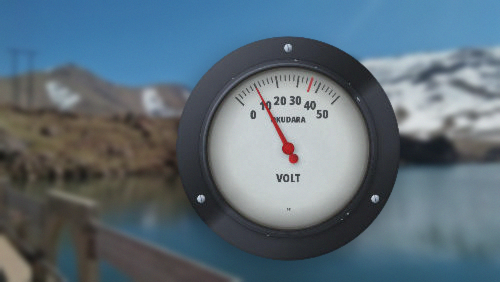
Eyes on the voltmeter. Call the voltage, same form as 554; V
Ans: 10; V
